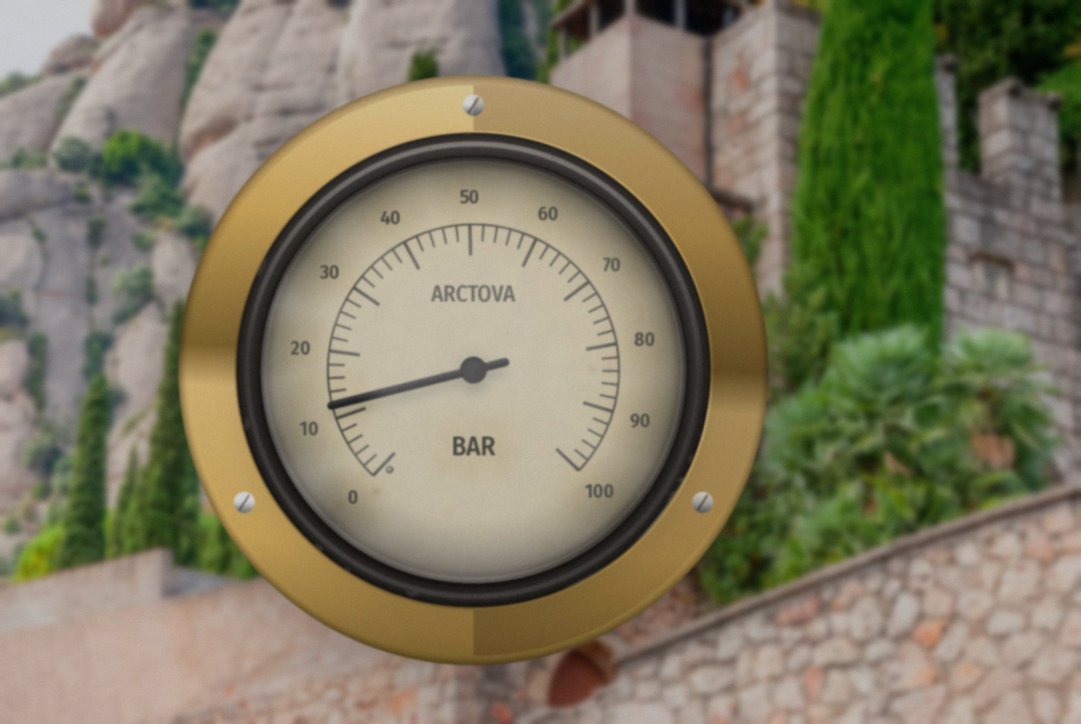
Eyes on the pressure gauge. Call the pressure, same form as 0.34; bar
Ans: 12; bar
